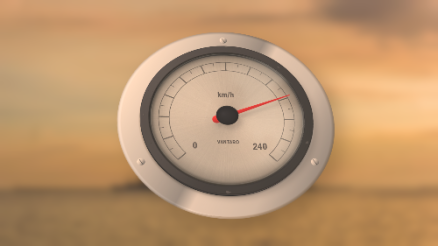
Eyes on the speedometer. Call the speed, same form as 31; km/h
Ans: 180; km/h
